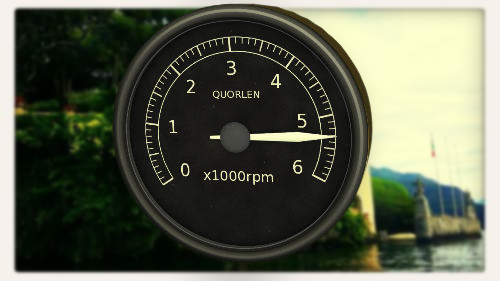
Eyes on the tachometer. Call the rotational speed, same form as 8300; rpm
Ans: 5300; rpm
